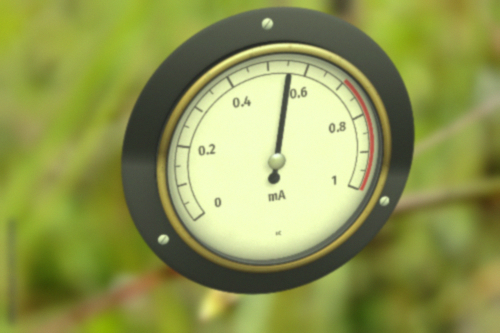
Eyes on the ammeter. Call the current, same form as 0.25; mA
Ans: 0.55; mA
